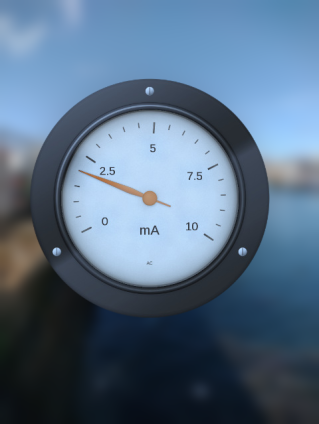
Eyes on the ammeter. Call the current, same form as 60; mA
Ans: 2; mA
